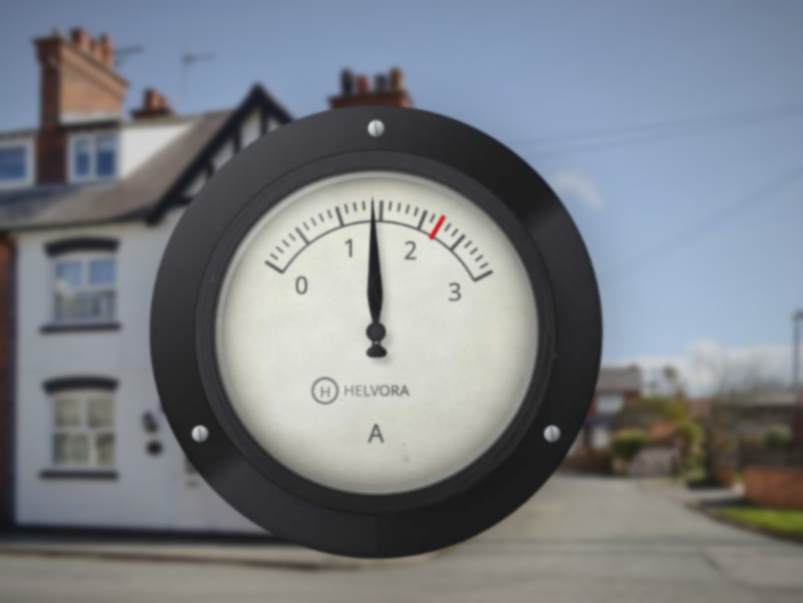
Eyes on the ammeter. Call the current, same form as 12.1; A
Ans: 1.4; A
